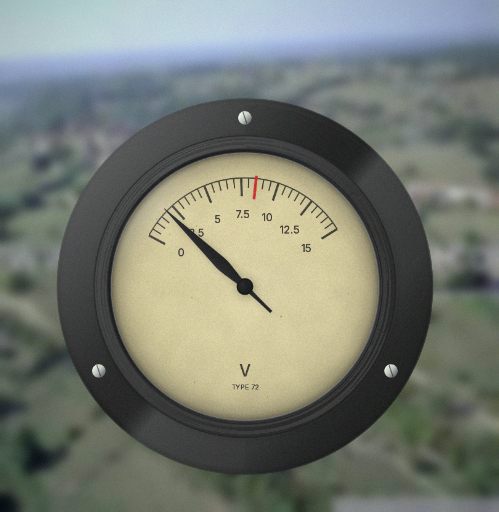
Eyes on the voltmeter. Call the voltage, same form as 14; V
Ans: 2; V
